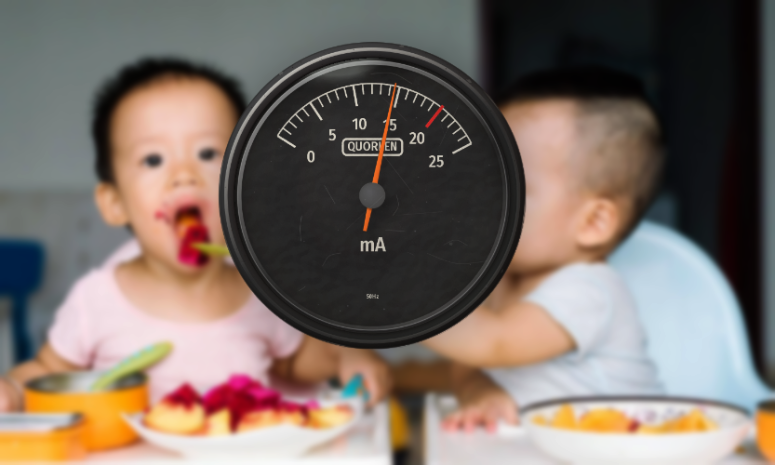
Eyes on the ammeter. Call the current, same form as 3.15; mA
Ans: 14.5; mA
